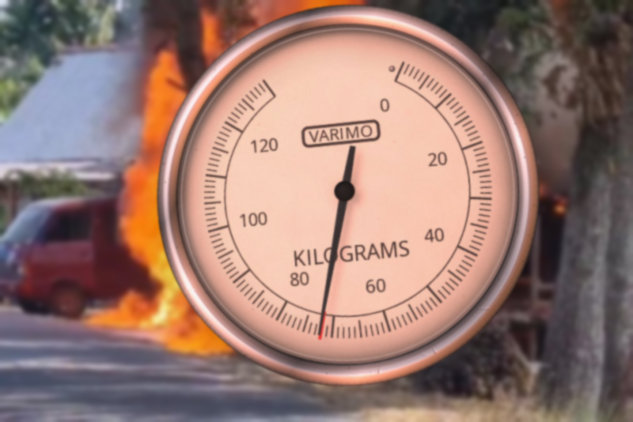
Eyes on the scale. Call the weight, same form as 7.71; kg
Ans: 72; kg
